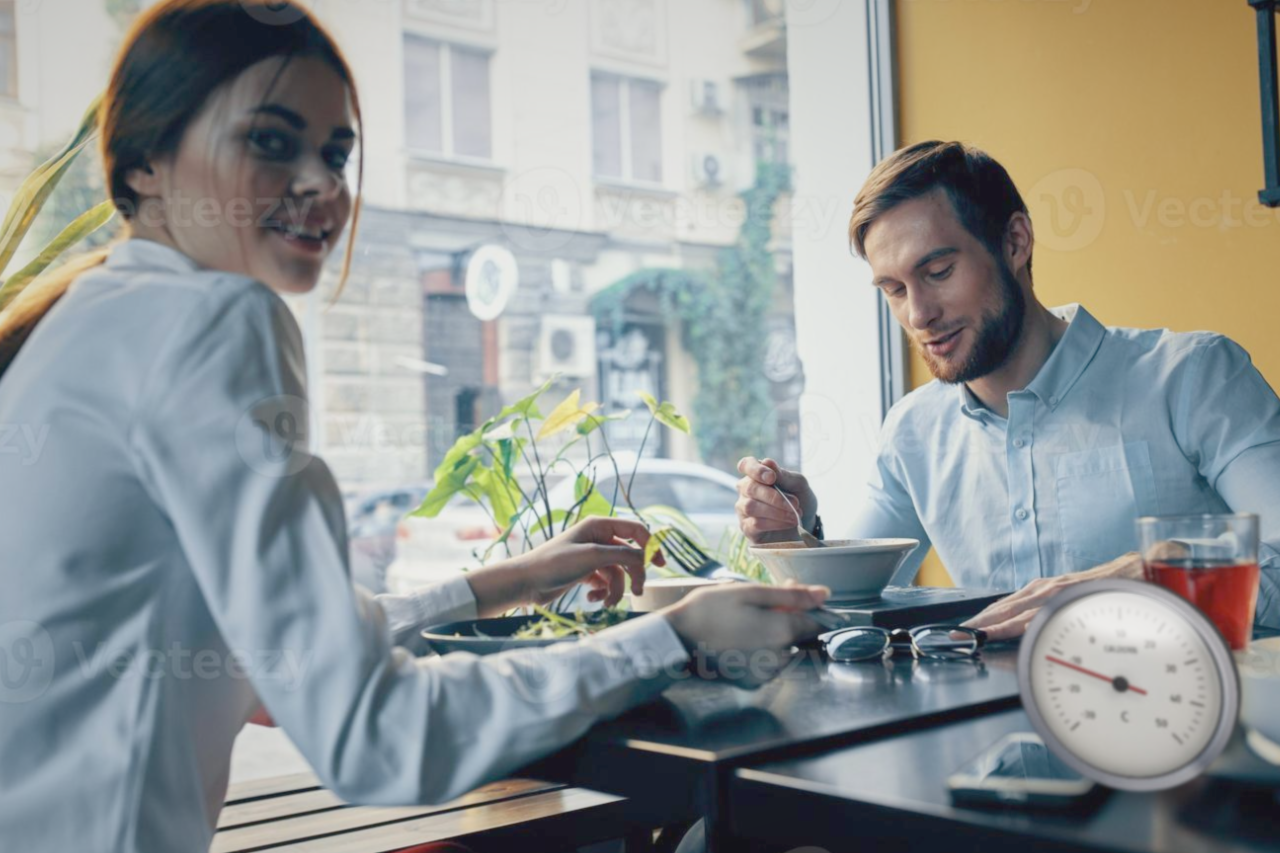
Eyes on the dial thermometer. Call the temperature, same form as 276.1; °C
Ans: -12; °C
